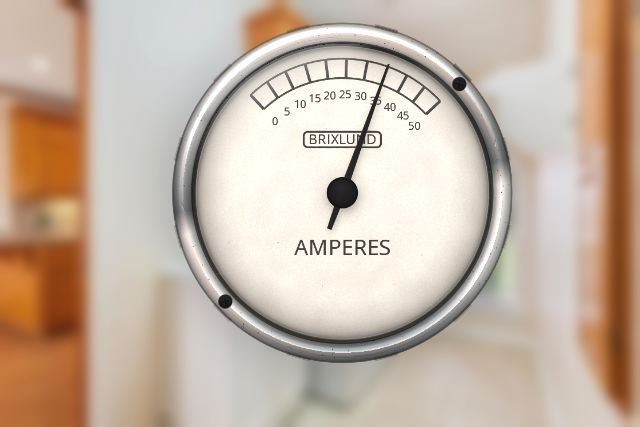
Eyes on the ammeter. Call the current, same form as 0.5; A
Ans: 35; A
